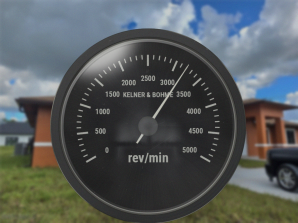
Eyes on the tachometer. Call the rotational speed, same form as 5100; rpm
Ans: 3200; rpm
